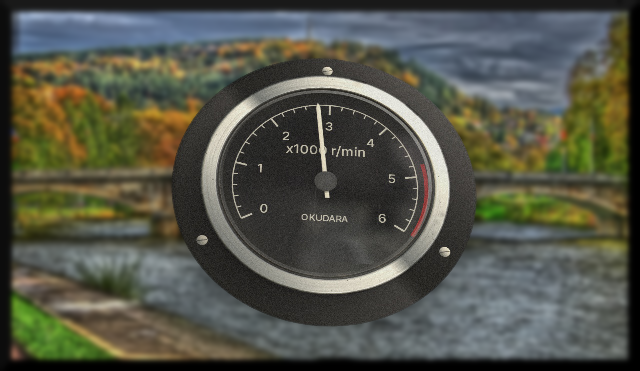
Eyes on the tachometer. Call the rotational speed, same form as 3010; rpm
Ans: 2800; rpm
